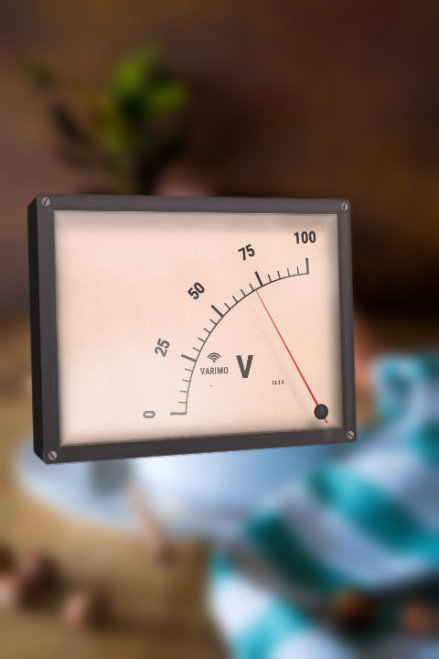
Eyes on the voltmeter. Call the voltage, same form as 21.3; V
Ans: 70; V
